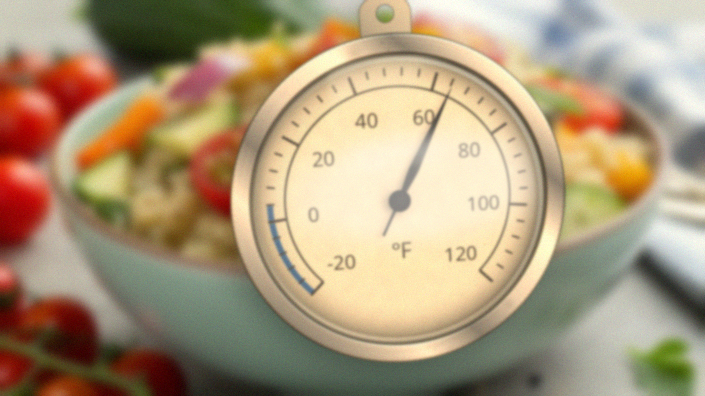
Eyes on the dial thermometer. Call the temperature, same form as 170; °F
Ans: 64; °F
